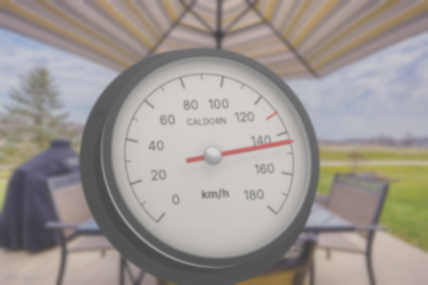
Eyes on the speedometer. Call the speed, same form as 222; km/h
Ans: 145; km/h
